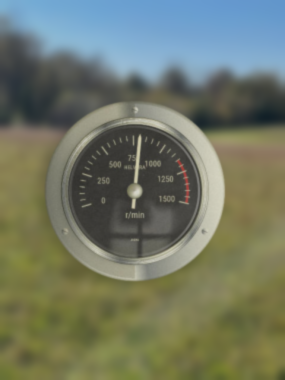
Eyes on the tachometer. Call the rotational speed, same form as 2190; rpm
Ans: 800; rpm
